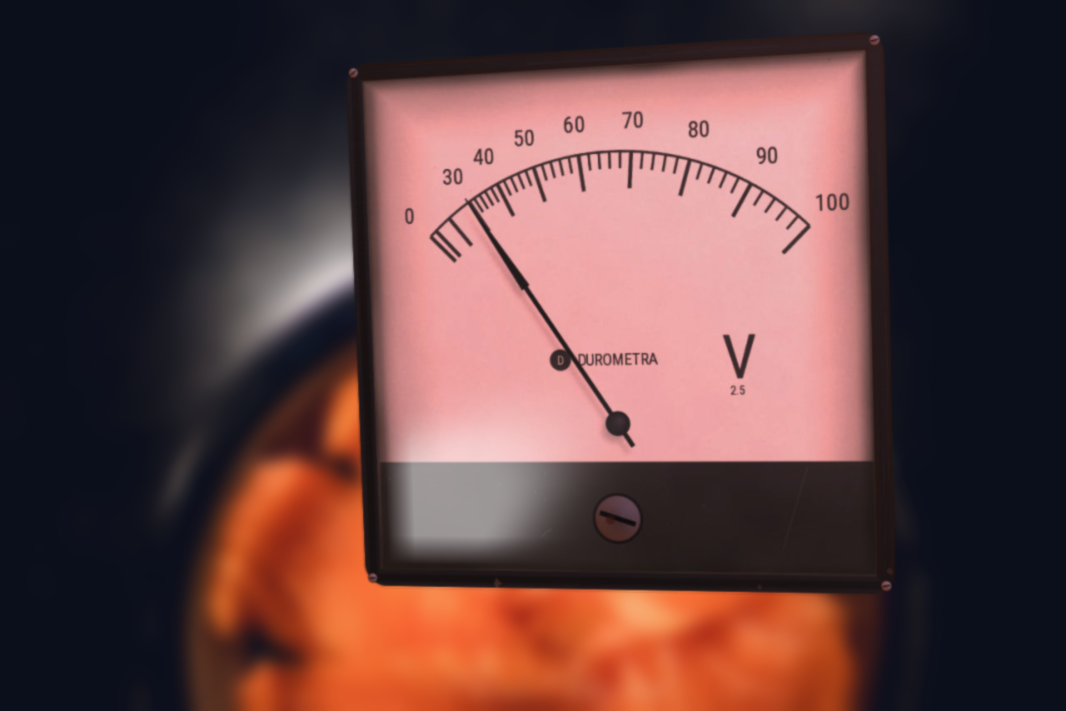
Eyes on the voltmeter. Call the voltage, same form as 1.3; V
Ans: 30; V
